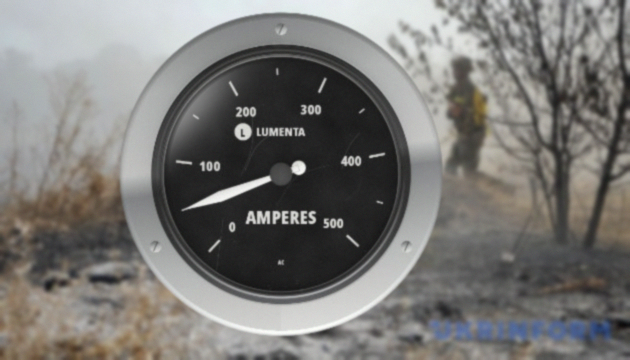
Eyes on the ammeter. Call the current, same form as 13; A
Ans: 50; A
